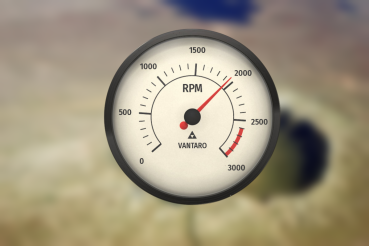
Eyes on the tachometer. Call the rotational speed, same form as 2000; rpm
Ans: 1950; rpm
